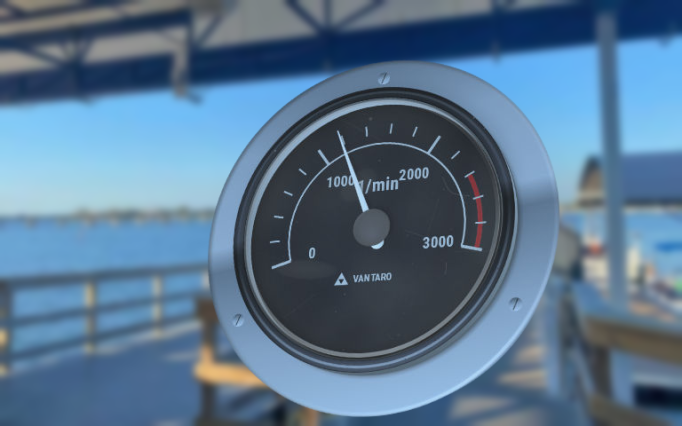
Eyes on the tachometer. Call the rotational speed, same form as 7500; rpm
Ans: 1200; rpm
